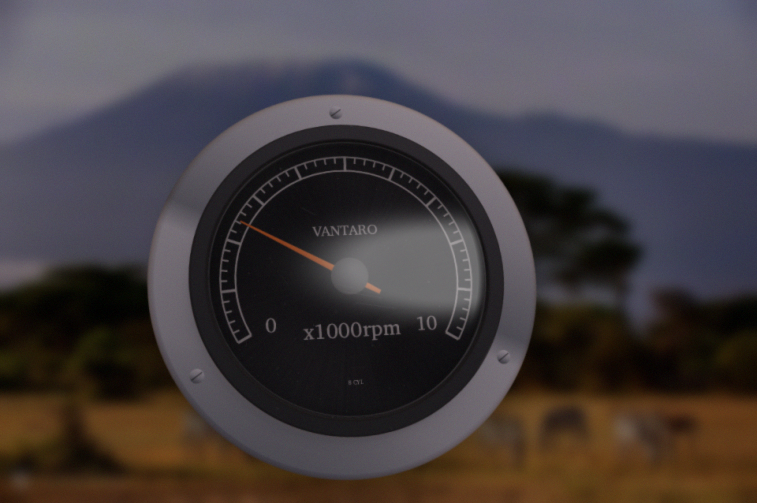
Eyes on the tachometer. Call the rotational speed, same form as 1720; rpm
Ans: 2400; rpm
